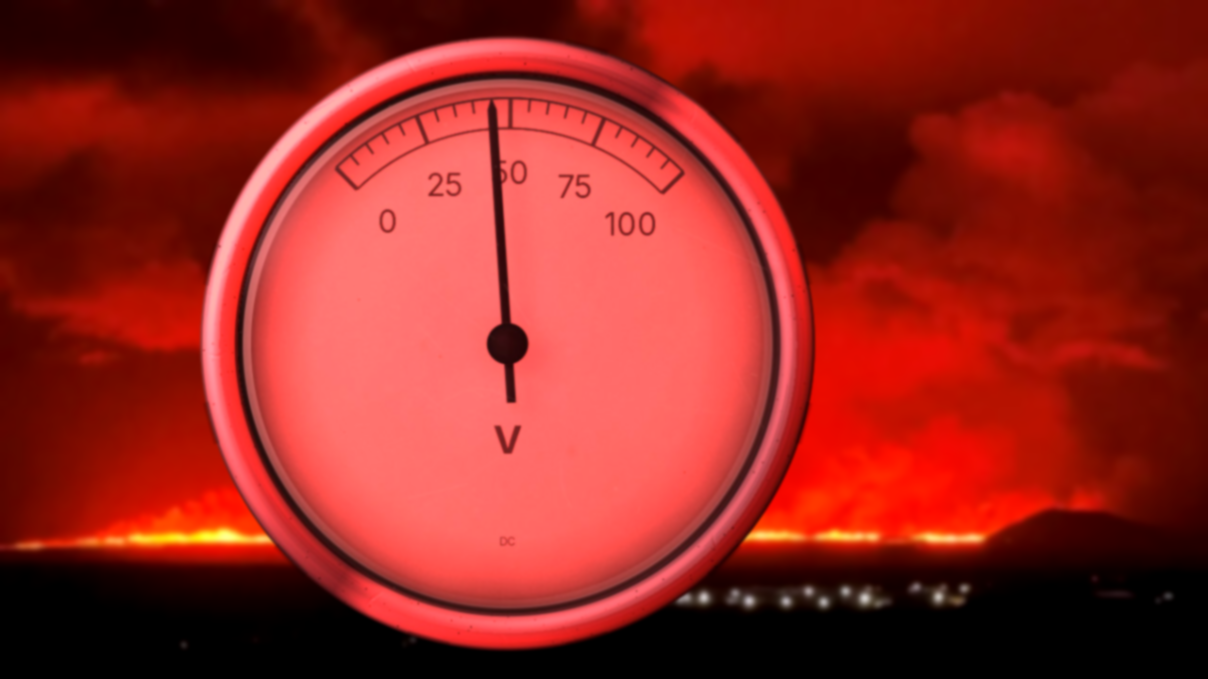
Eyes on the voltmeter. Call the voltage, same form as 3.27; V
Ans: 45; V
